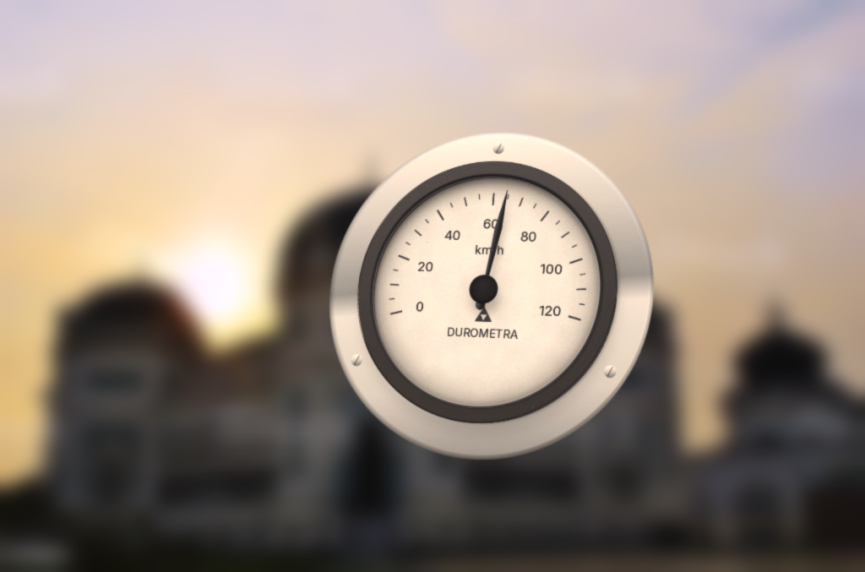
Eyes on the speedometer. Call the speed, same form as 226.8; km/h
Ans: 65; km/h
